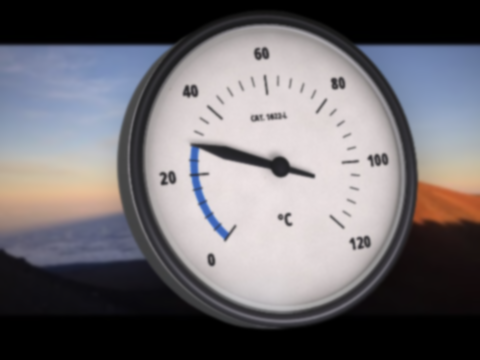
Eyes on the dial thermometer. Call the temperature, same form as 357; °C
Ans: 28; °C
